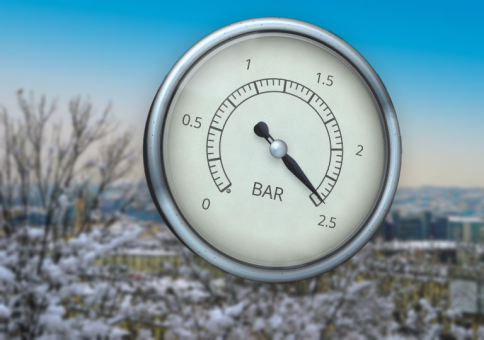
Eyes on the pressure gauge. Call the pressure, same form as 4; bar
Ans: 2.45; bar
